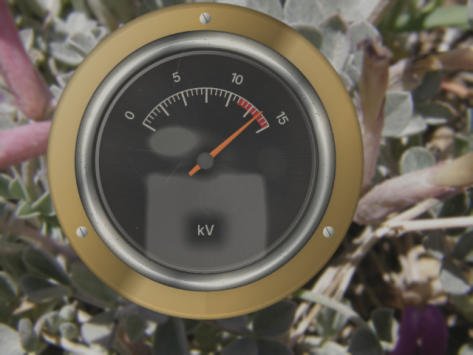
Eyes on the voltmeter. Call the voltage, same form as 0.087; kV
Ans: 13.5; kV
